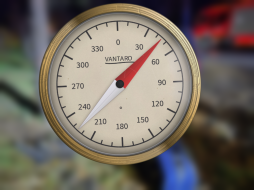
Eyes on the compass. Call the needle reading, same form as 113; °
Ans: 45; °
